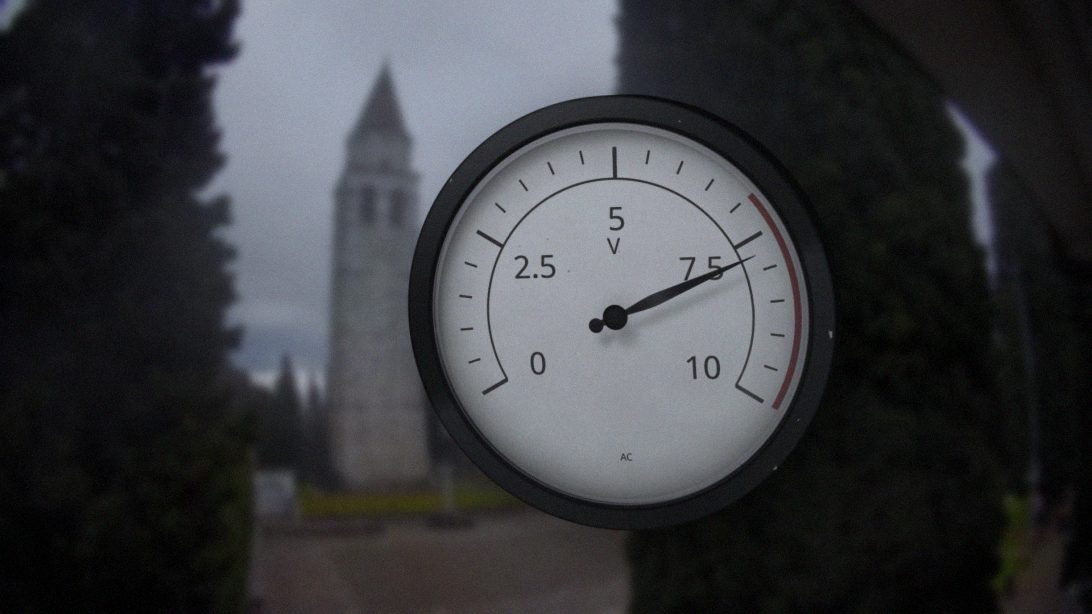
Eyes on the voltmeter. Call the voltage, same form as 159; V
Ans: 7.75; V
